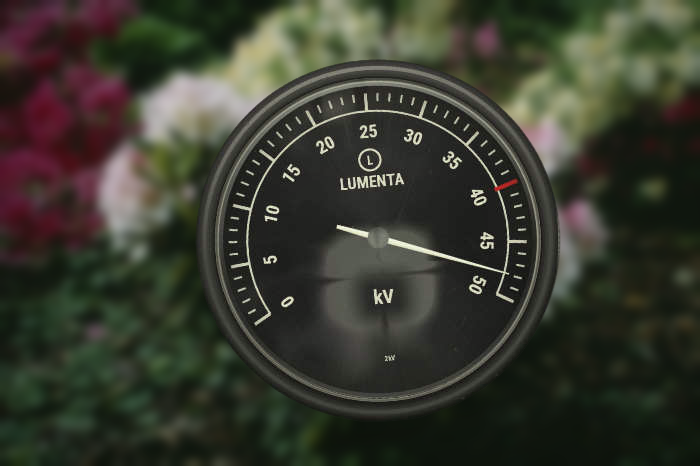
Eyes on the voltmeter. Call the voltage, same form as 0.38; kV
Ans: 48; kV
